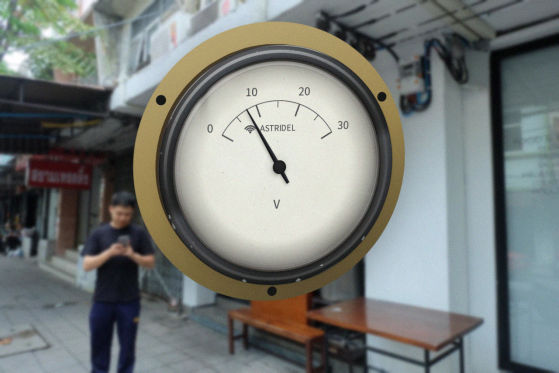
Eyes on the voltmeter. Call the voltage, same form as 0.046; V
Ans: 7.5; V
